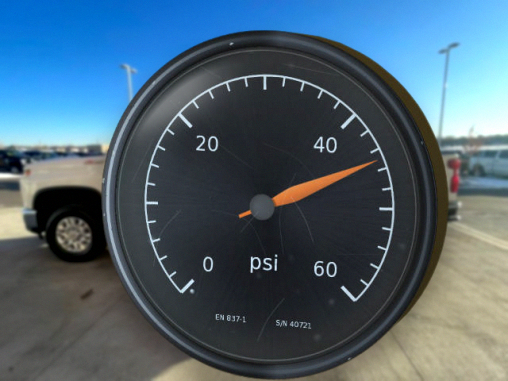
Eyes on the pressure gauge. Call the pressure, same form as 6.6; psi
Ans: 45; psi
